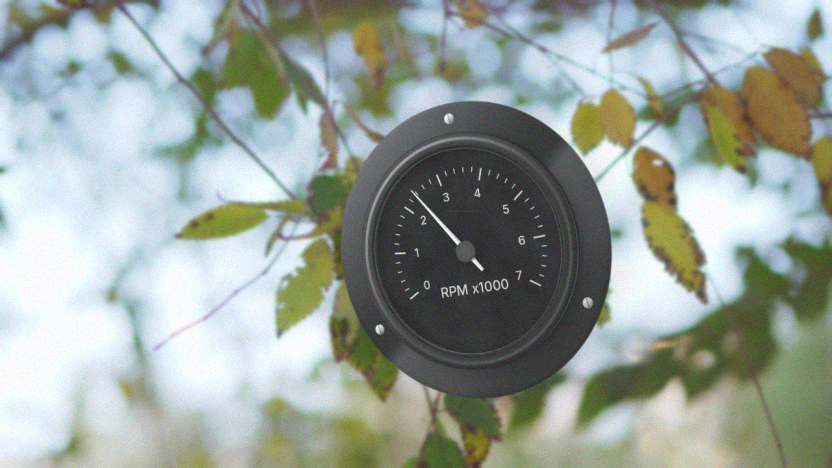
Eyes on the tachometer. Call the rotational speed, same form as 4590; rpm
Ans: 2400; rpm
